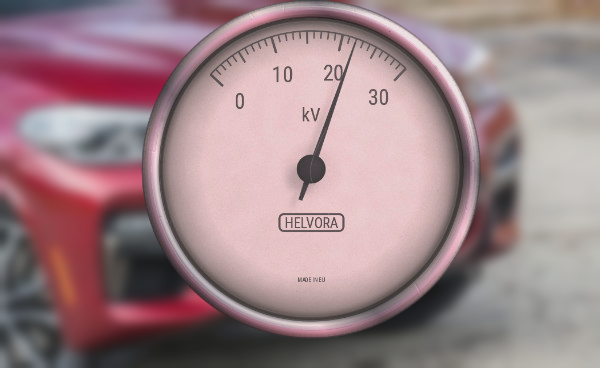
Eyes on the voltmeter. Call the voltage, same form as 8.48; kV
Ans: 22; kV
